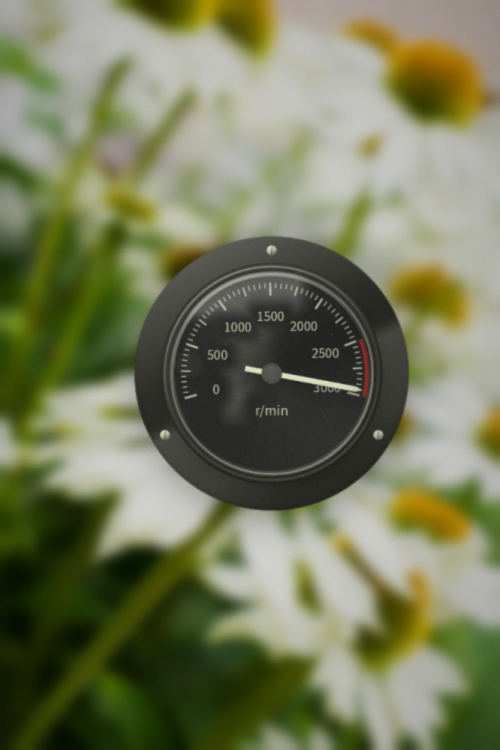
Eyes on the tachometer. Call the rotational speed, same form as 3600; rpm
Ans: 2950; rpm
